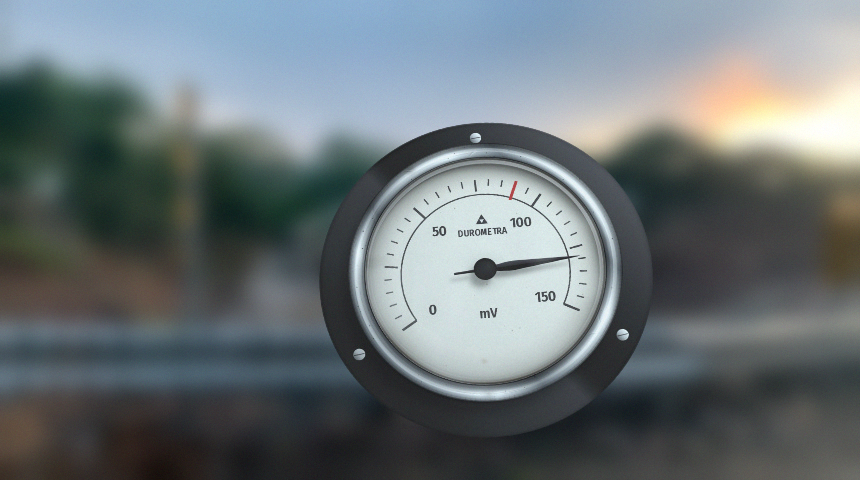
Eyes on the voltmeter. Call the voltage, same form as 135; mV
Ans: 130; mV
